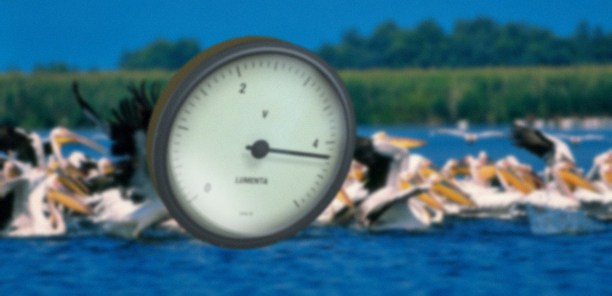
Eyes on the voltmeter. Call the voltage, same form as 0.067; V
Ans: 4.2; V
